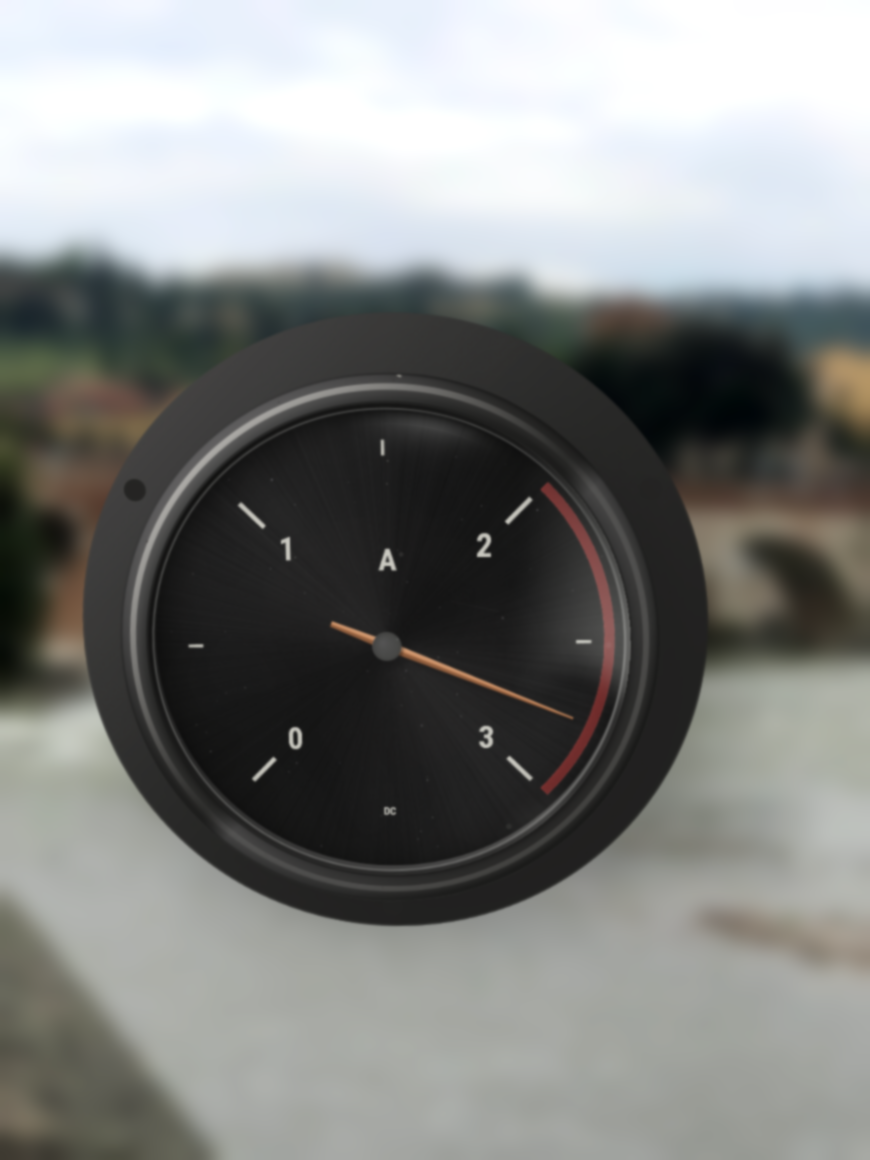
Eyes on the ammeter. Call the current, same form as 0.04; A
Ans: 2.75; A
